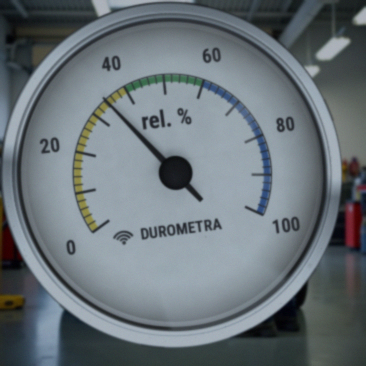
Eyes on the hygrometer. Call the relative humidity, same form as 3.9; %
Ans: 34; %
